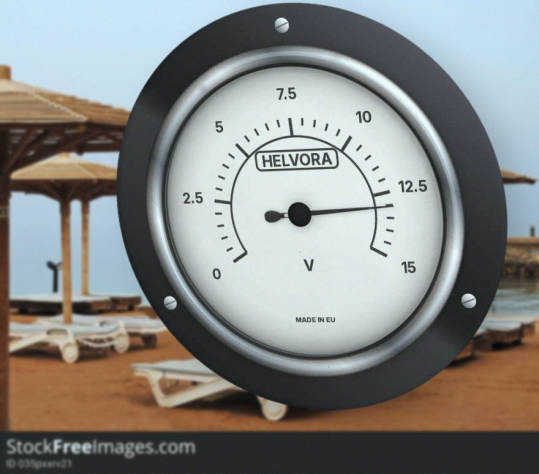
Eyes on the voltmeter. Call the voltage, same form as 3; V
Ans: 13; V
